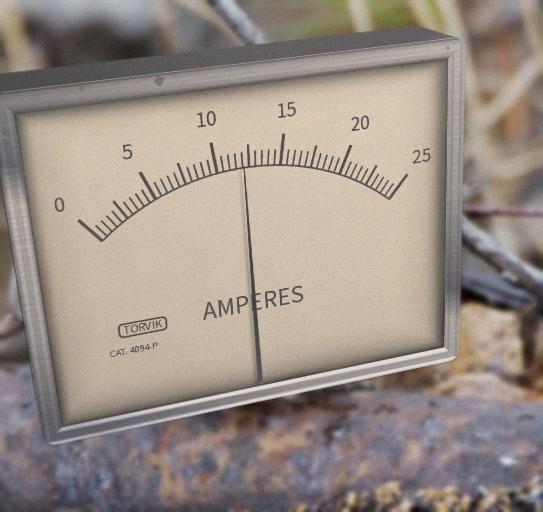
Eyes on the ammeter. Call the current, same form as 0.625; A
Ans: 12; A
